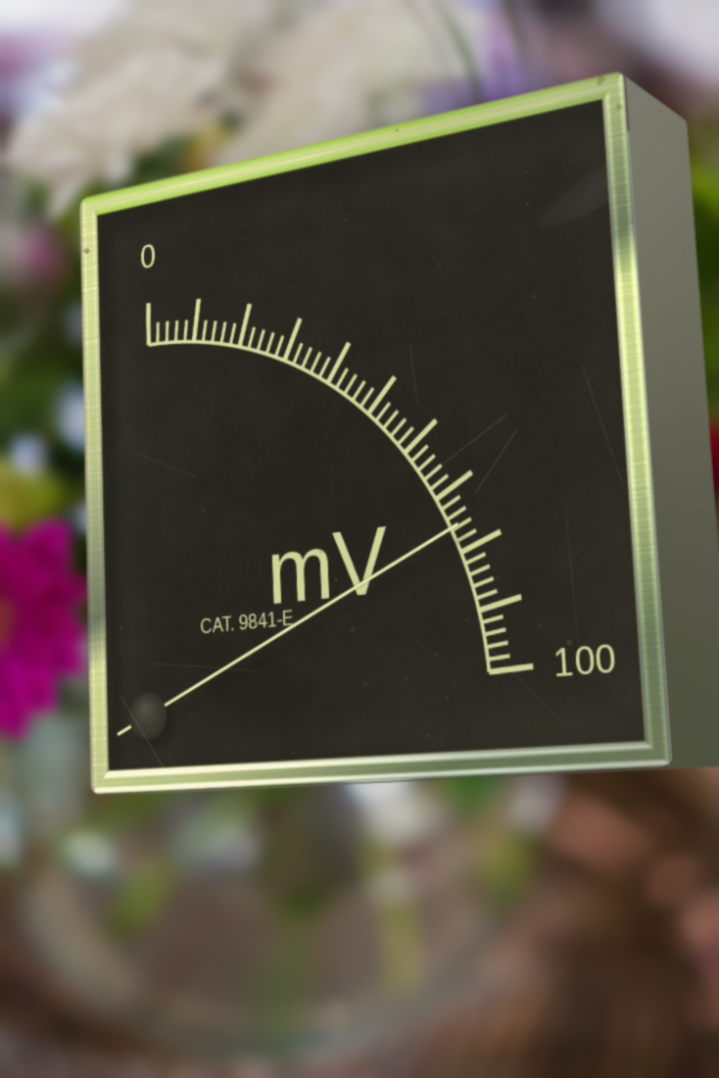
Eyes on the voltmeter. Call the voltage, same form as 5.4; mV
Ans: 76; mV
